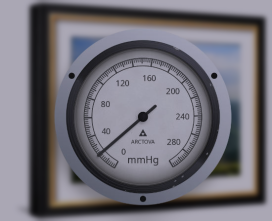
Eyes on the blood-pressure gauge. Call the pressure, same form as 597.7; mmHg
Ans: 20; mmHg
